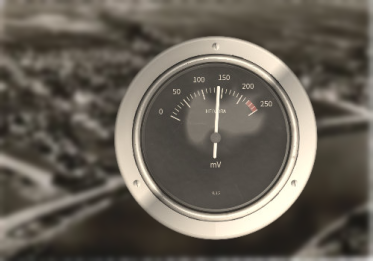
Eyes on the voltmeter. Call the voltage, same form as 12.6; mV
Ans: 140; mV
